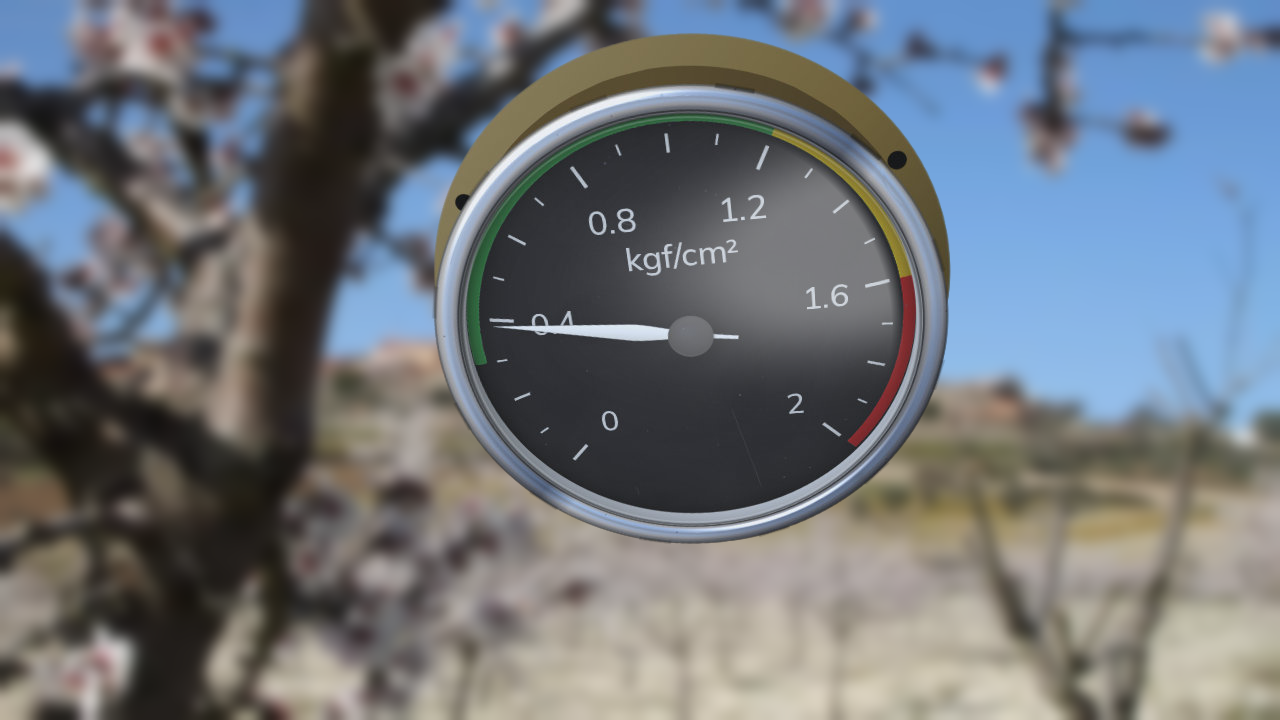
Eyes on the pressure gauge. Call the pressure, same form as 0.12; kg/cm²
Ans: 0.4; kg/cm²
